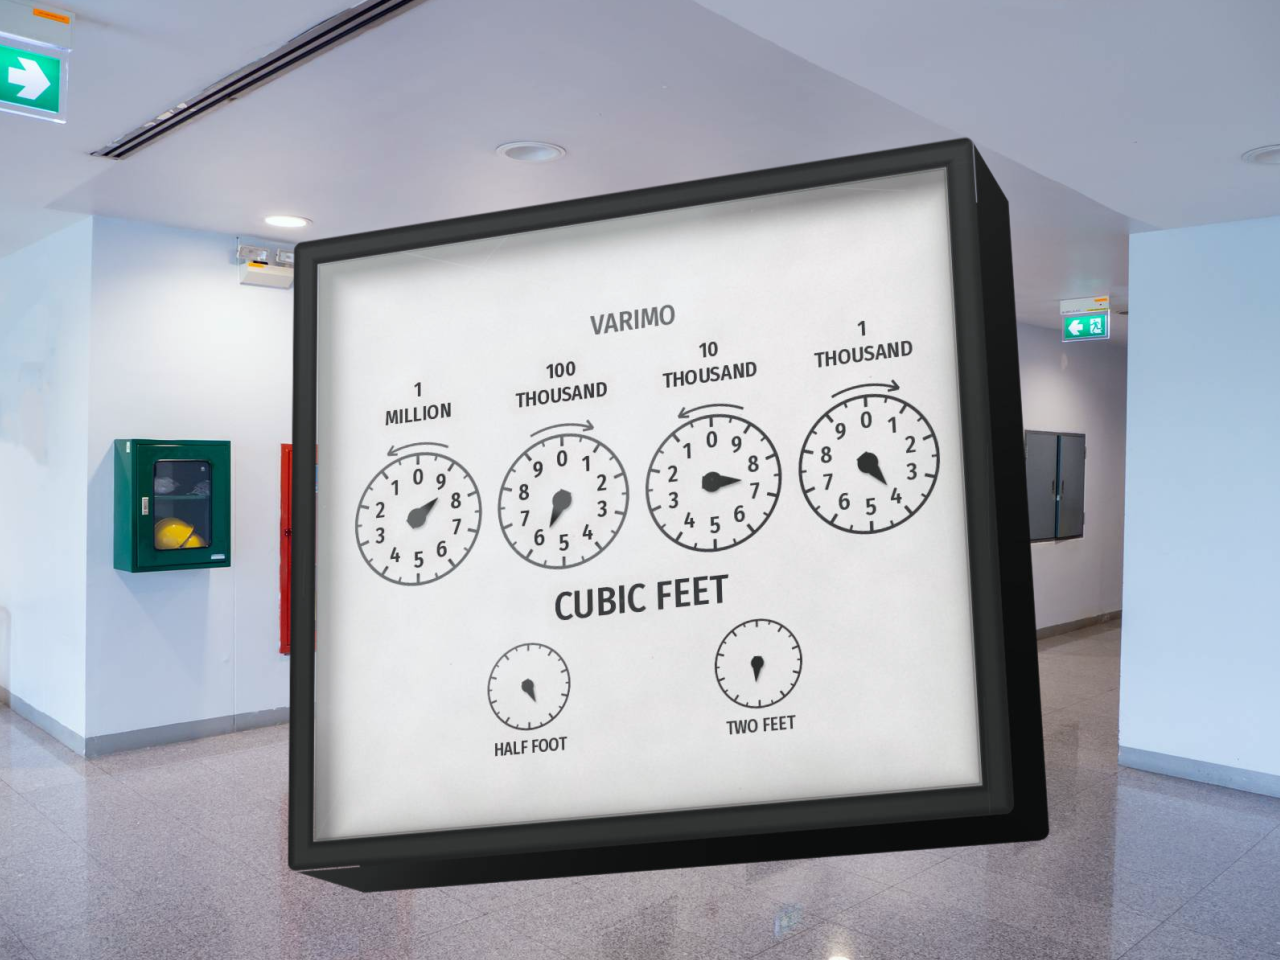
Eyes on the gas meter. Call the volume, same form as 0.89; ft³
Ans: 857400; ft³
